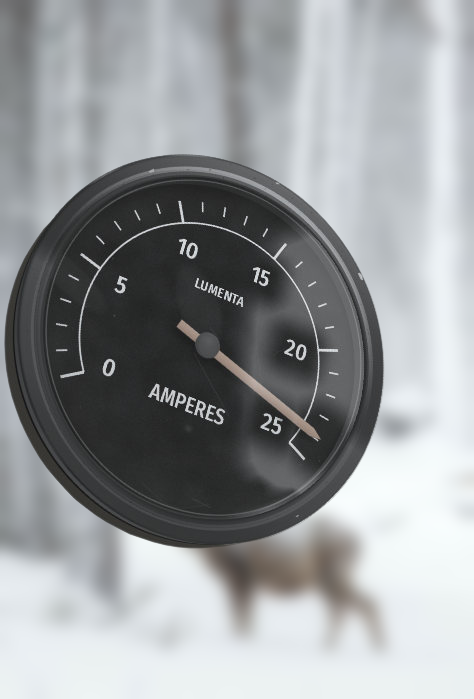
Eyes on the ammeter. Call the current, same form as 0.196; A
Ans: 24; A
